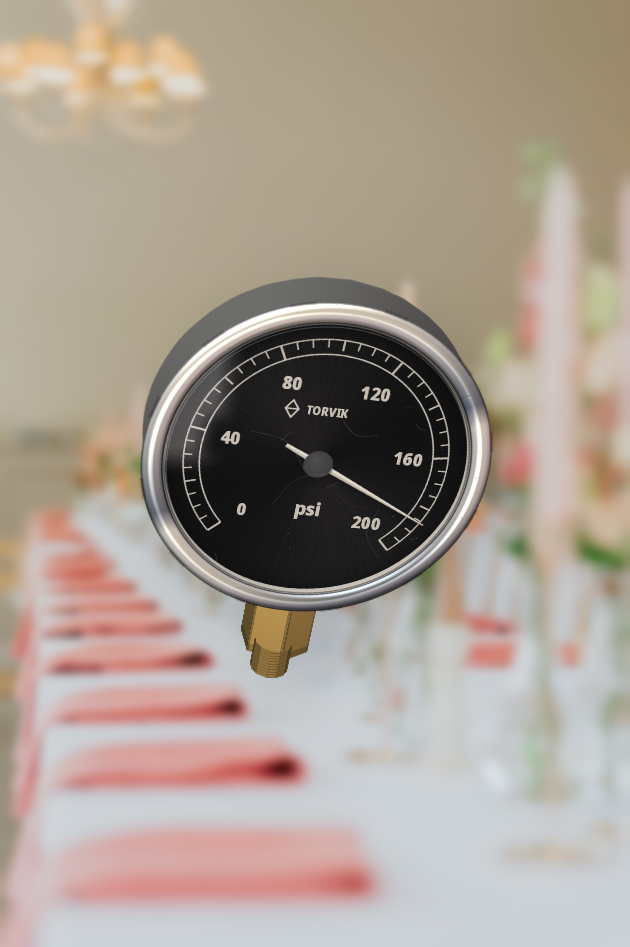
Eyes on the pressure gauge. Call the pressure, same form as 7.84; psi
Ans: 185; psi
